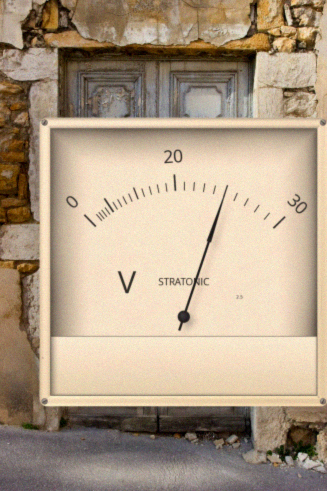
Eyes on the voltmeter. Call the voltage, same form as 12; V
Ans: 25; V
